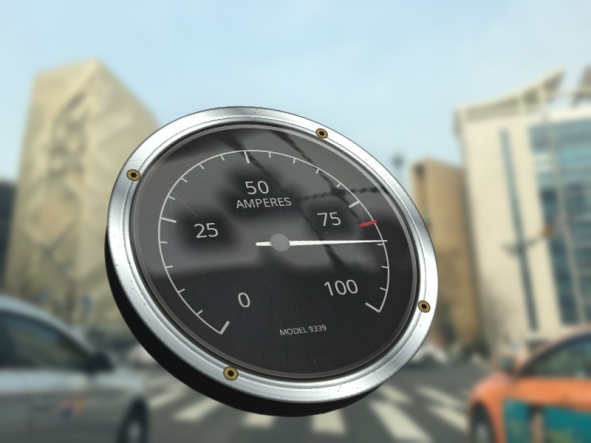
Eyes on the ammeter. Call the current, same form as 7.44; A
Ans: 85; A
